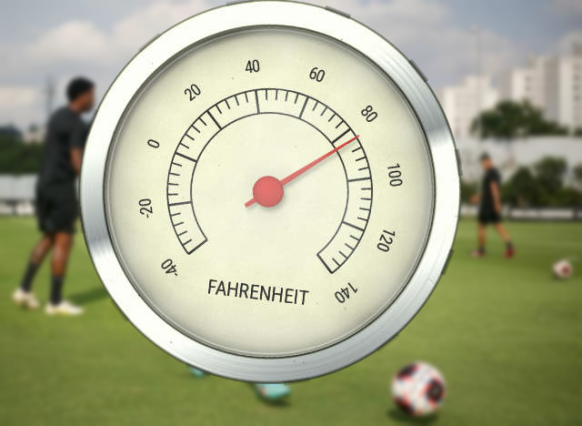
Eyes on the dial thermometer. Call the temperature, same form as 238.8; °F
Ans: 84; °F
